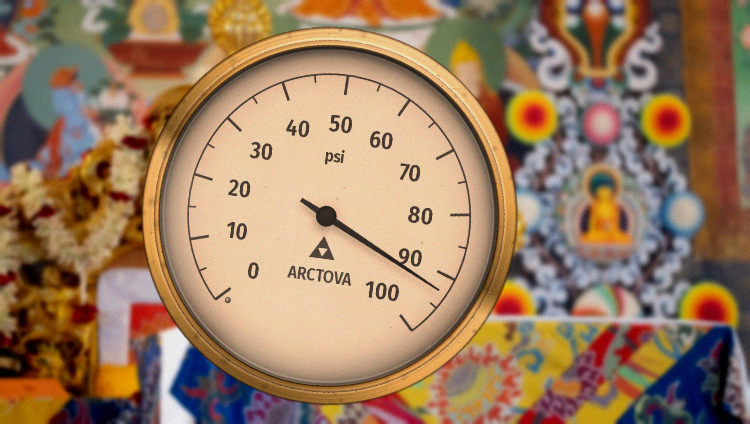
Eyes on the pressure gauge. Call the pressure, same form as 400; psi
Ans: 92.5; psi
